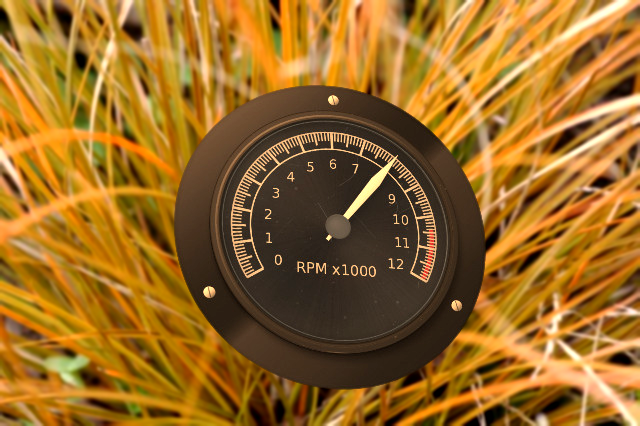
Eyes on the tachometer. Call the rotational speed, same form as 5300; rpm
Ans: 8000; rpm
